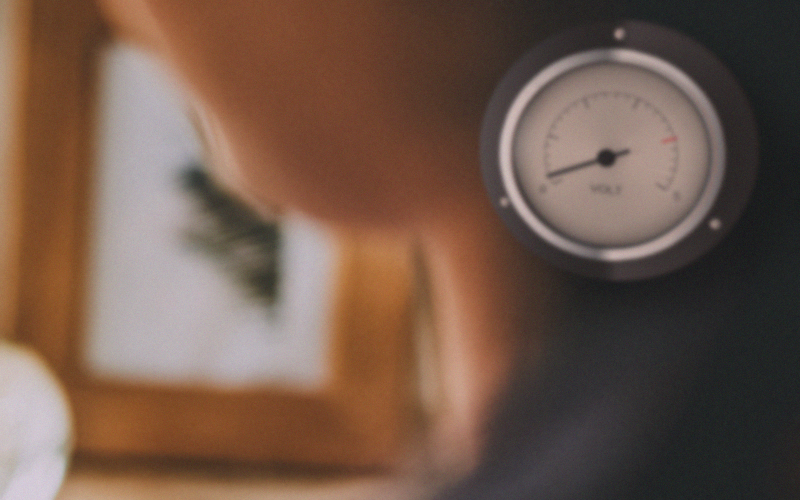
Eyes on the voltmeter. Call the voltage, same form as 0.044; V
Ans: 0.2; V
